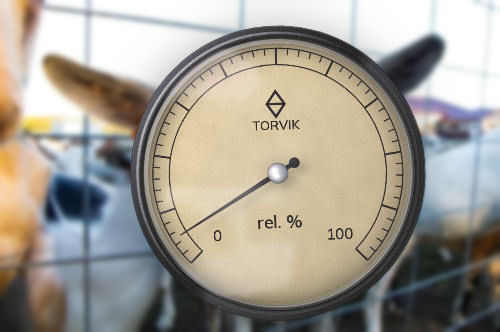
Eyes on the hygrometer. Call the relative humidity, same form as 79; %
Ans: 5; %
